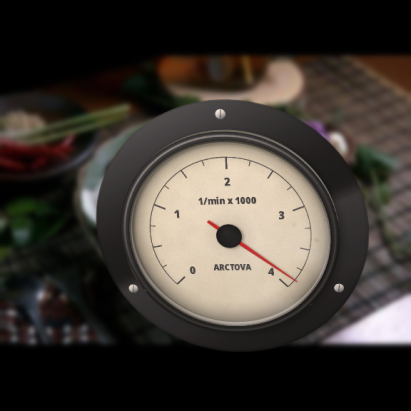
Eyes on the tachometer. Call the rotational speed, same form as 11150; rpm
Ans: 3875; rpm
